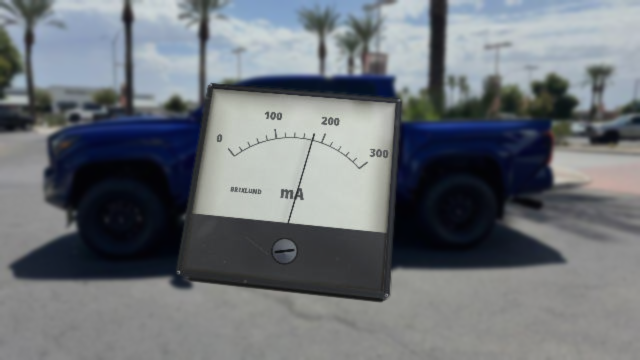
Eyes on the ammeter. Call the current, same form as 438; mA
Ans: 180; mA
